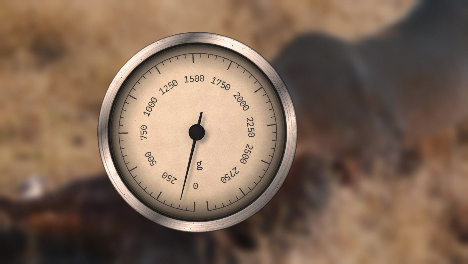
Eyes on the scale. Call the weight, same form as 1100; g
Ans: 100; g
